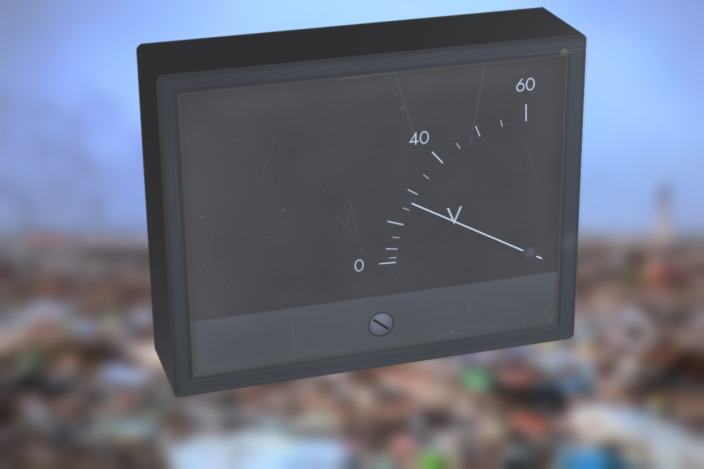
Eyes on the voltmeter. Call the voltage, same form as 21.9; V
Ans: 27.5; V
